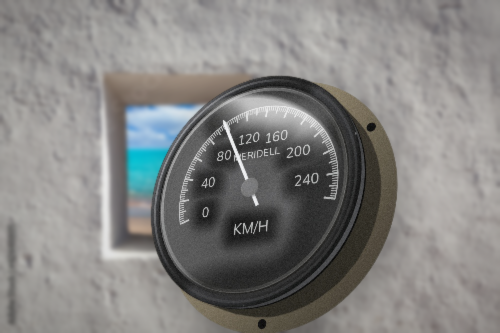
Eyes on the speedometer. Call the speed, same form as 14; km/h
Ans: 100; km/h
